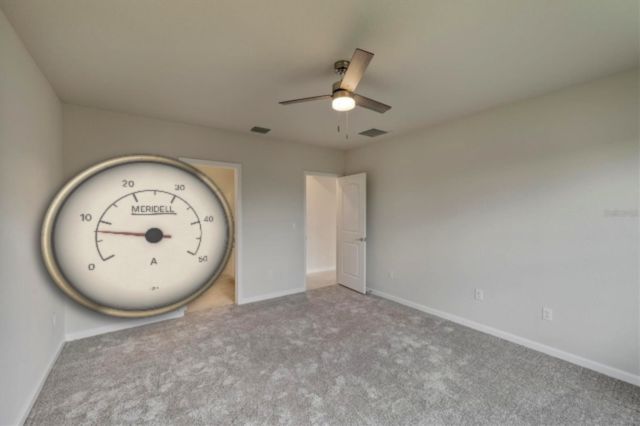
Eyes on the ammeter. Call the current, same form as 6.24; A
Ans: 7.5; A
